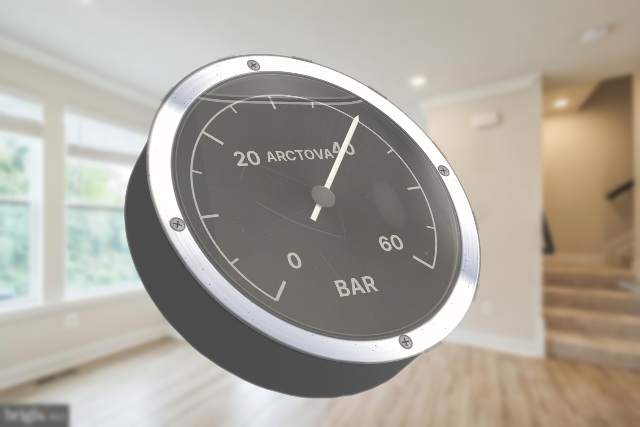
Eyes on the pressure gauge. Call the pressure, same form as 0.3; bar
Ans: 40; bar
